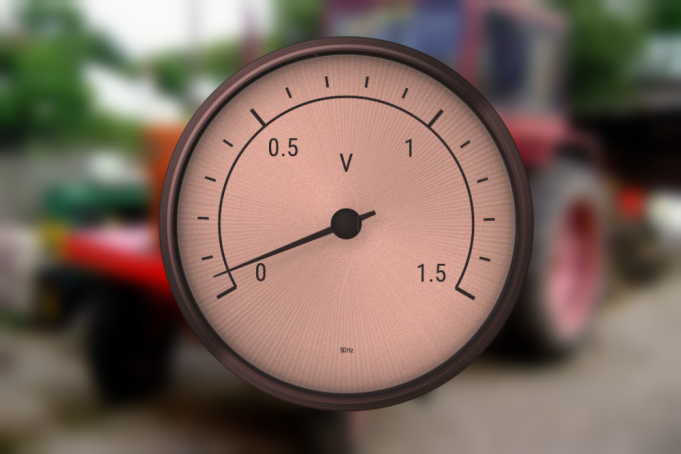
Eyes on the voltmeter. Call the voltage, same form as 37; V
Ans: 0.05; V
